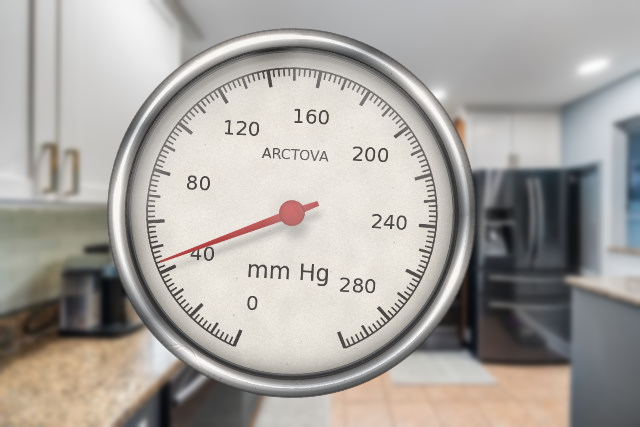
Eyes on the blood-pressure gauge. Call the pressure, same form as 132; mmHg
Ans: 44; mmHg
